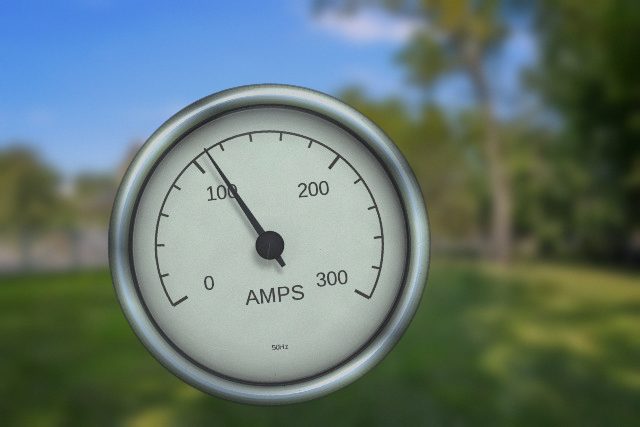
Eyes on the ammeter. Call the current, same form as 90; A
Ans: 110; A
